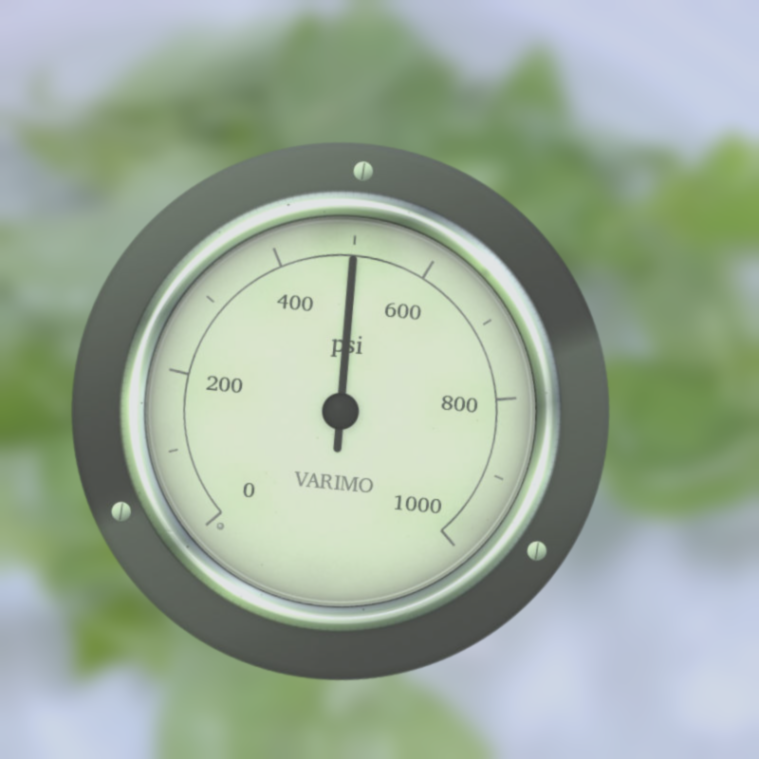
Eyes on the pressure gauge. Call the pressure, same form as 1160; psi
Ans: 500; psi
